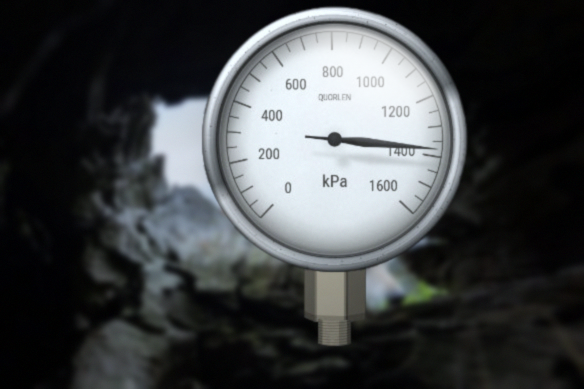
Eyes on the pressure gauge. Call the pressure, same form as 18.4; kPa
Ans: 1375; kPa
